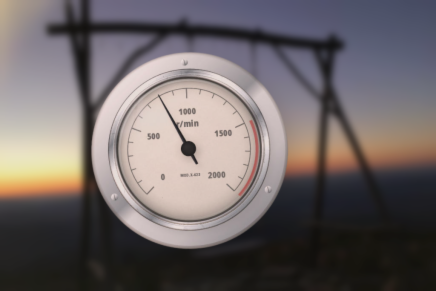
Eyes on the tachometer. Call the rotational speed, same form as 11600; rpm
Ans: 800; rpm
